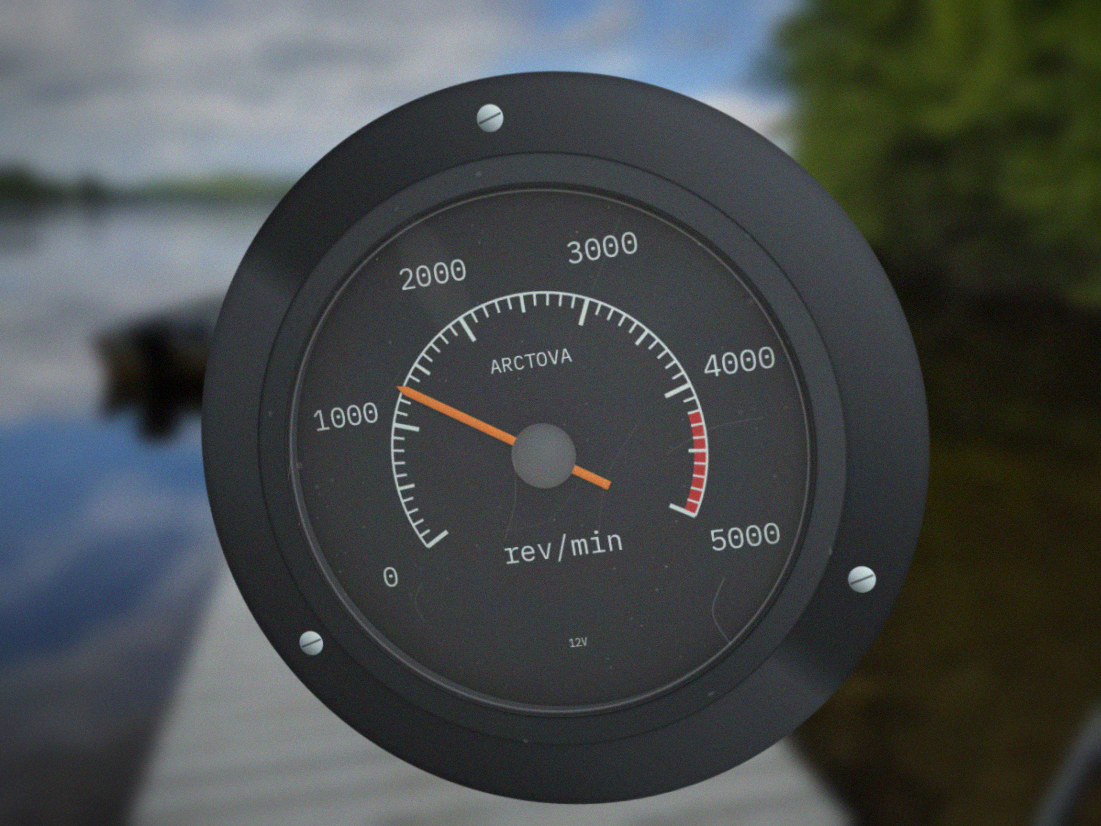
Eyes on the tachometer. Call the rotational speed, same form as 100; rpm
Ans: 1300; rpm
